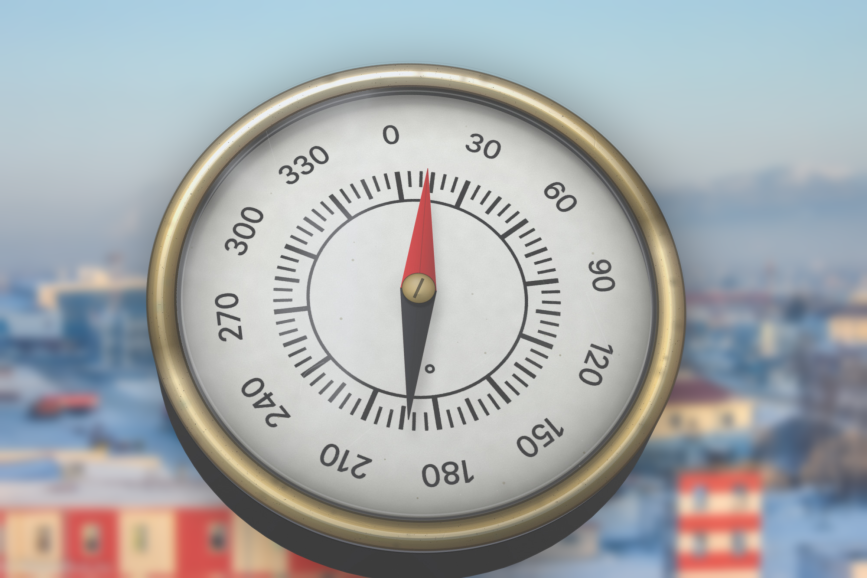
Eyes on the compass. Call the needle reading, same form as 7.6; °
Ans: 12.5; °
